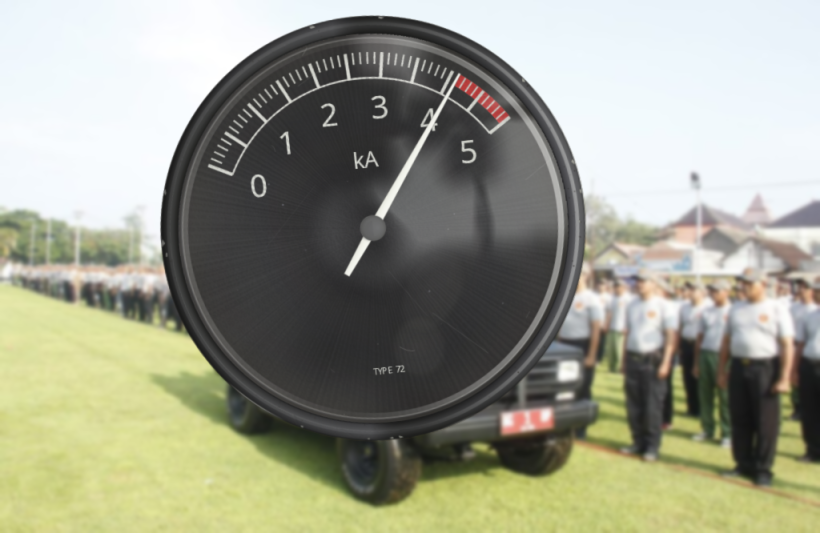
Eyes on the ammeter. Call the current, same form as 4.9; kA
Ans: 4.1; kA
